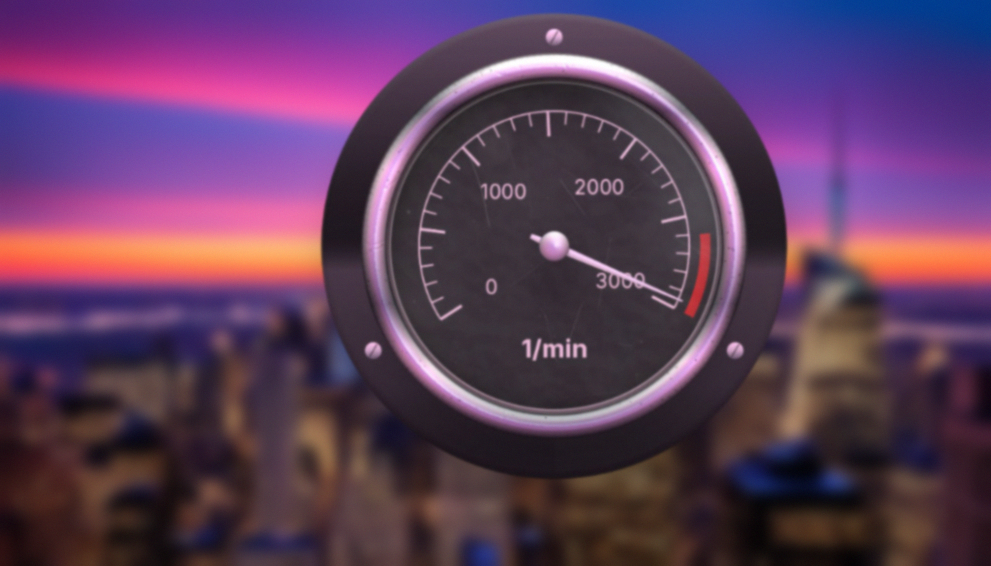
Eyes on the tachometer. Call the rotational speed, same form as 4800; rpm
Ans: 2950; rpm
